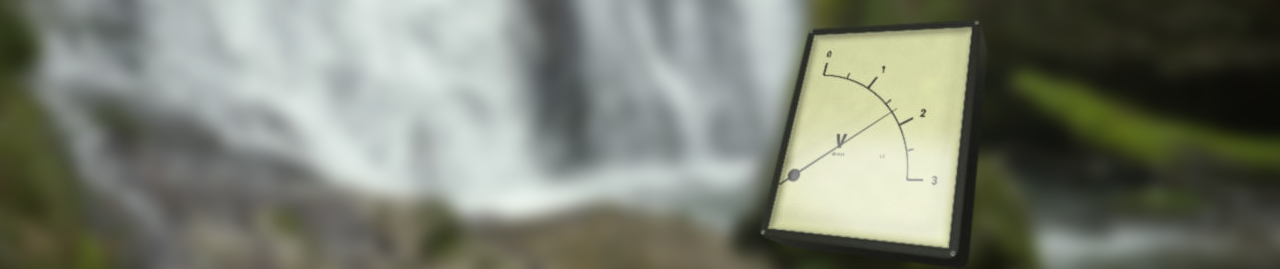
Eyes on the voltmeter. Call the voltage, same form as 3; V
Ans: 1.75; V
